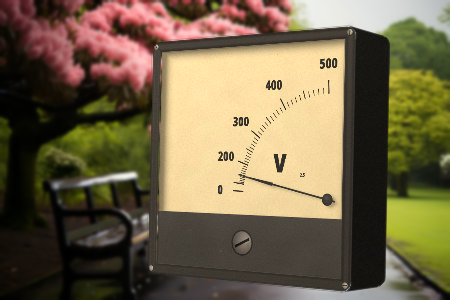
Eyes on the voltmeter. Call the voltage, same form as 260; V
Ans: 150; V
